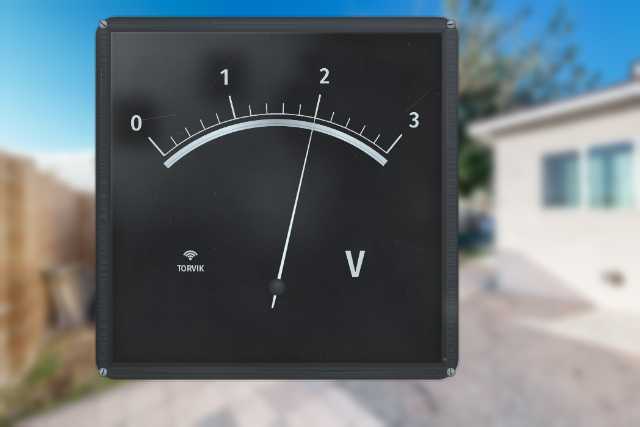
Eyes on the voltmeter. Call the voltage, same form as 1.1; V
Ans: 2; V
